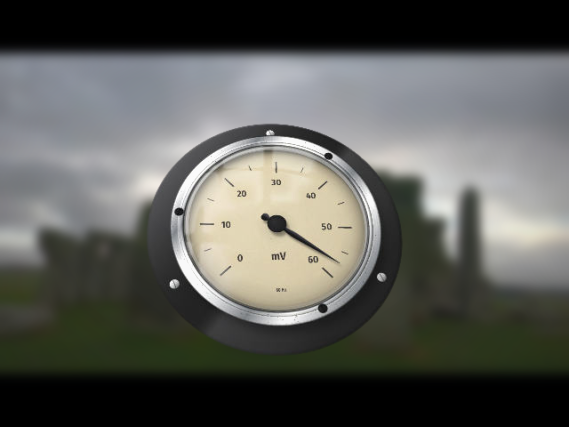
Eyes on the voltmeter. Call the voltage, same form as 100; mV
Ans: 57.5; mV
